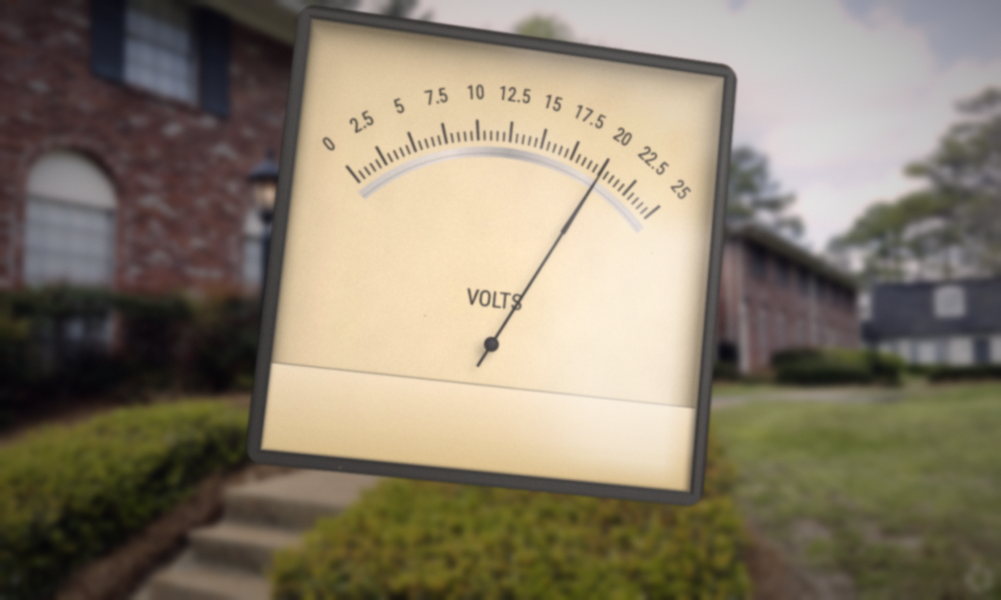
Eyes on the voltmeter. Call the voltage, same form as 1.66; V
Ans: 20; V
